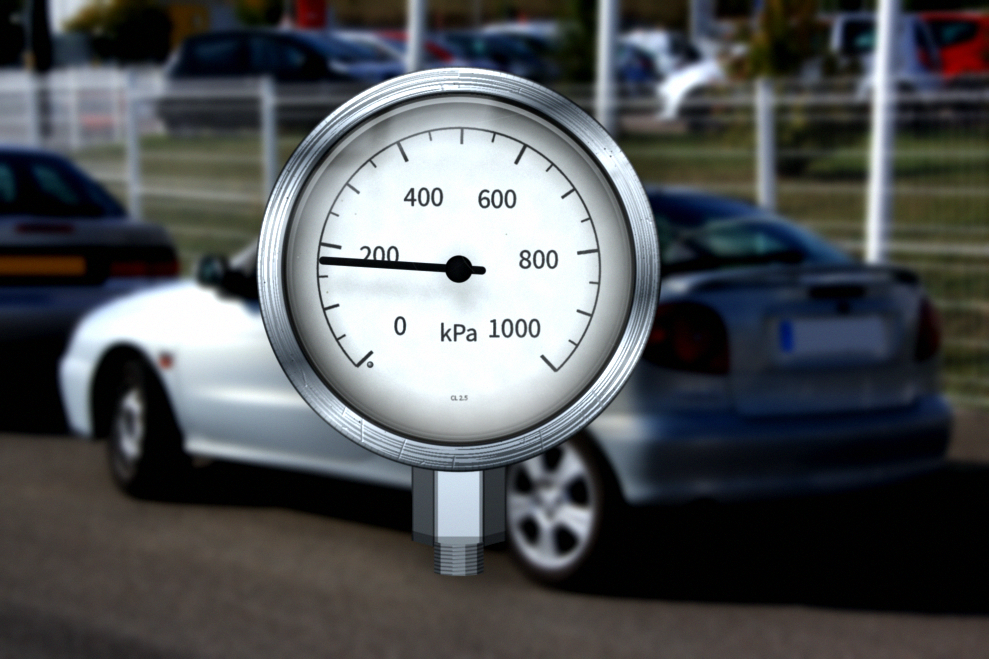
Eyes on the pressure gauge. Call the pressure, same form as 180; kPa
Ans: 175; kPa
